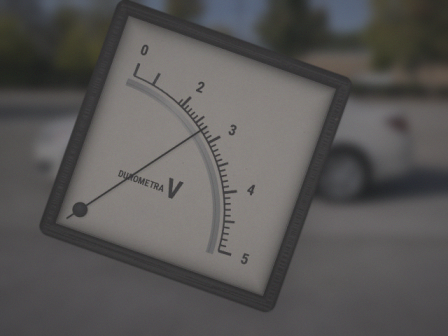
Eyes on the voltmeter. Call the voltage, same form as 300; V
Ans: 2.7; V
